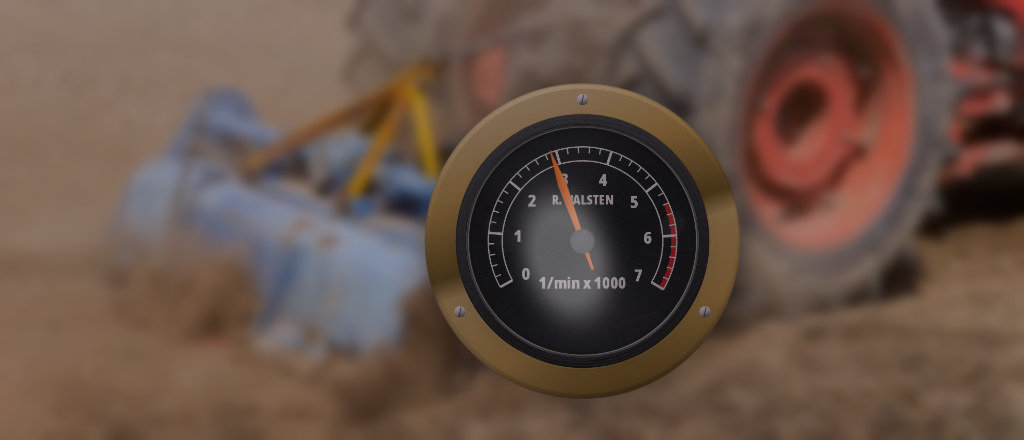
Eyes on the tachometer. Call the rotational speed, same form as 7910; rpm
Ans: 2900; rpm
